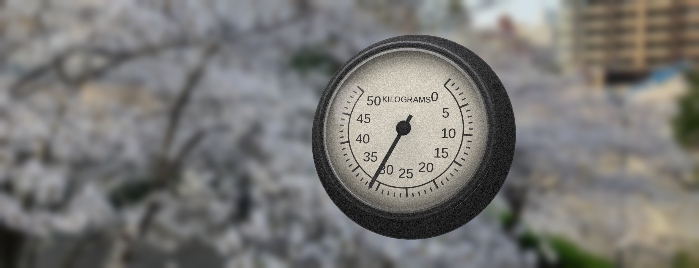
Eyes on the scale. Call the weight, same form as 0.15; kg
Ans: 31; kg
